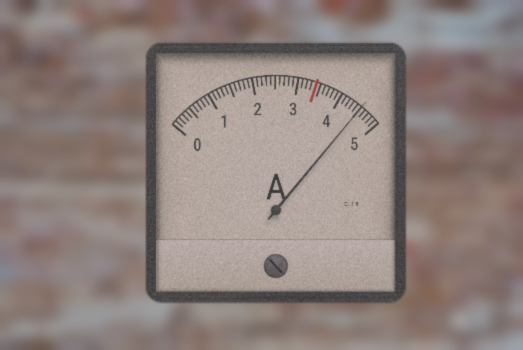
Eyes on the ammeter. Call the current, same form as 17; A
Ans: 4.5; A
